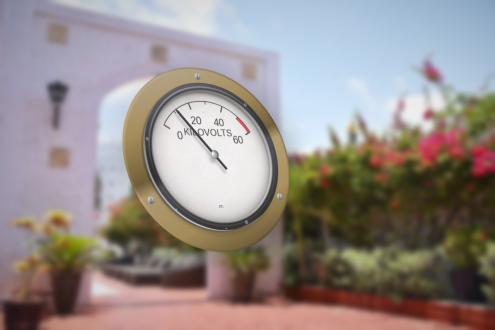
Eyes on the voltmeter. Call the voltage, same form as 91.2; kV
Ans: 10; kV
